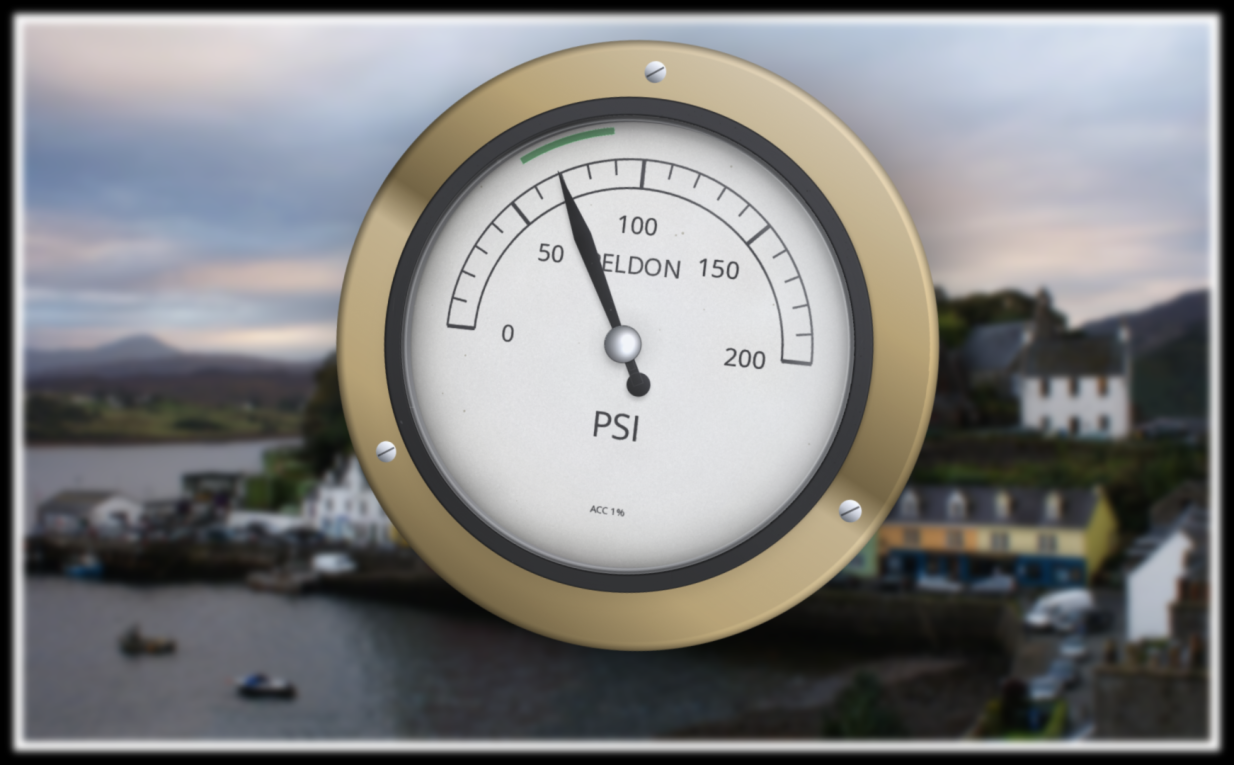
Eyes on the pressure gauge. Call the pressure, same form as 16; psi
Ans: 70; psi
